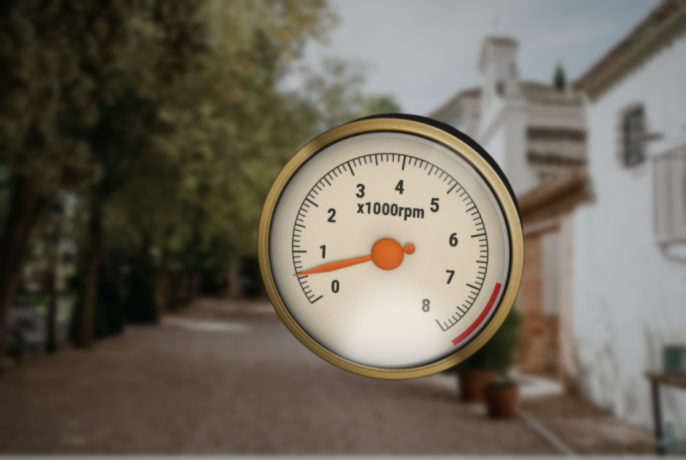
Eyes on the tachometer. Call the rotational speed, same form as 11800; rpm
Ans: 600; rpm
